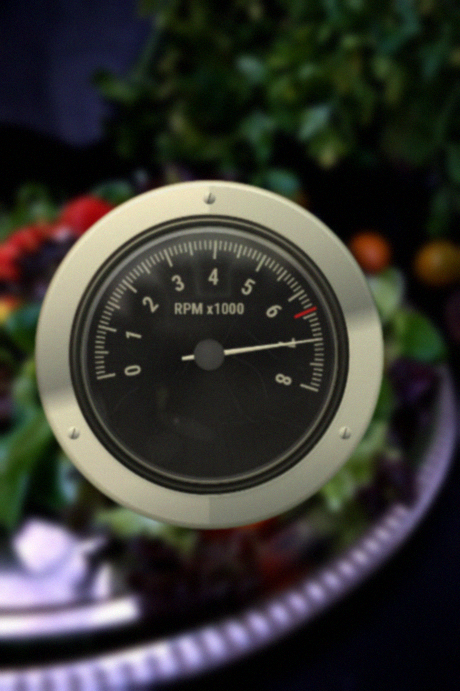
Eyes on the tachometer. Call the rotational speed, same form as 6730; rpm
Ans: 7000; rpm
